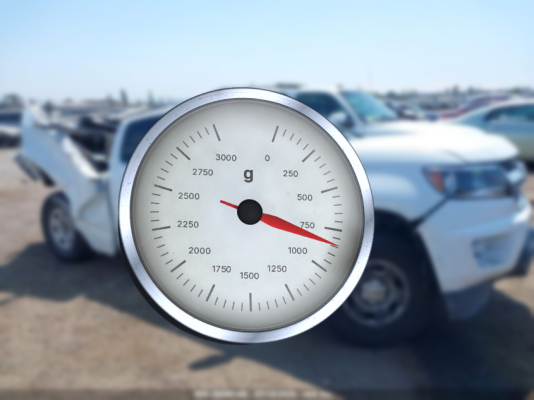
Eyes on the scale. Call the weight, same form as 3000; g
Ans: 850; g
